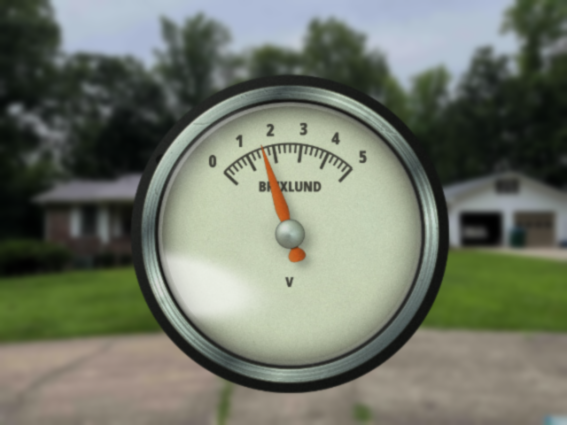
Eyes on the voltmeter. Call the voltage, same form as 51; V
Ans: 1.6; V
